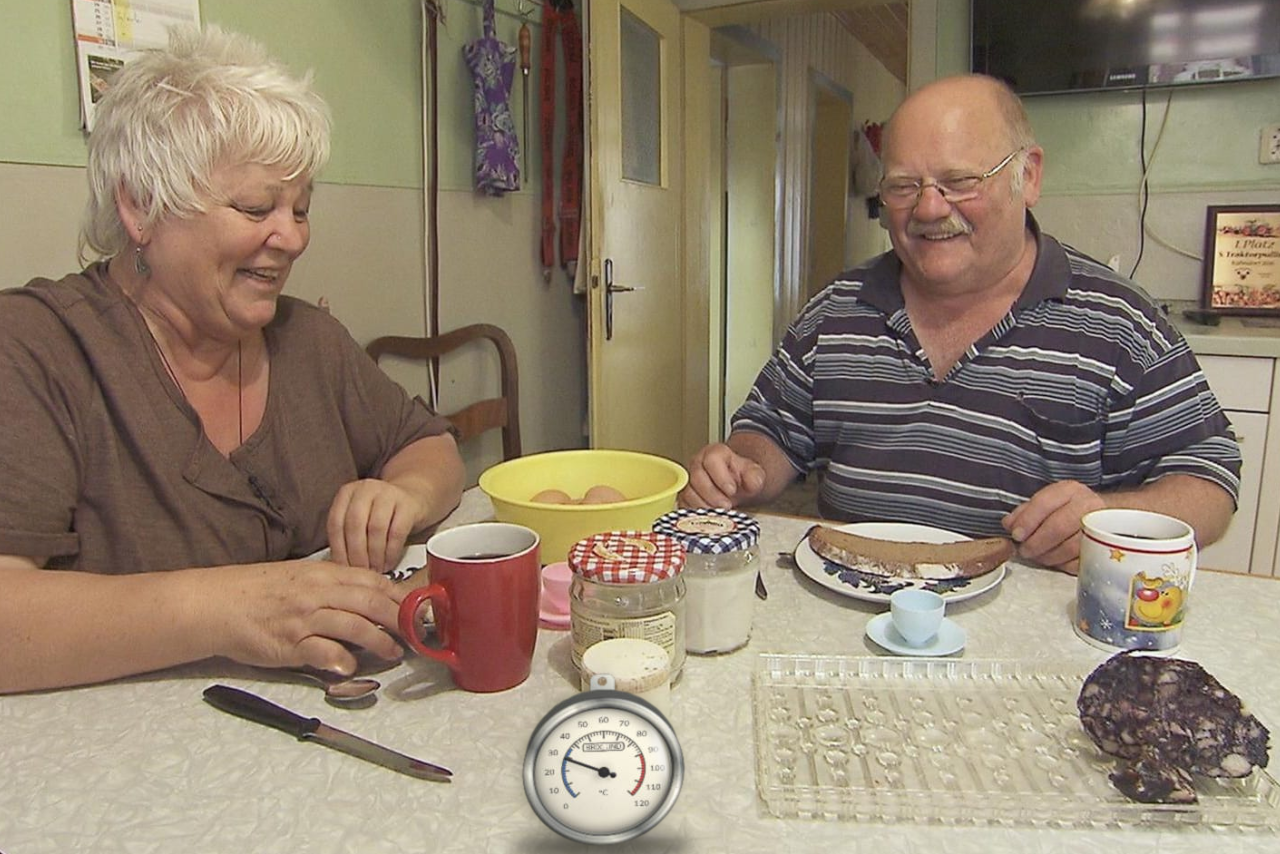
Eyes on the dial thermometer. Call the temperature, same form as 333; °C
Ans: 30; °C
